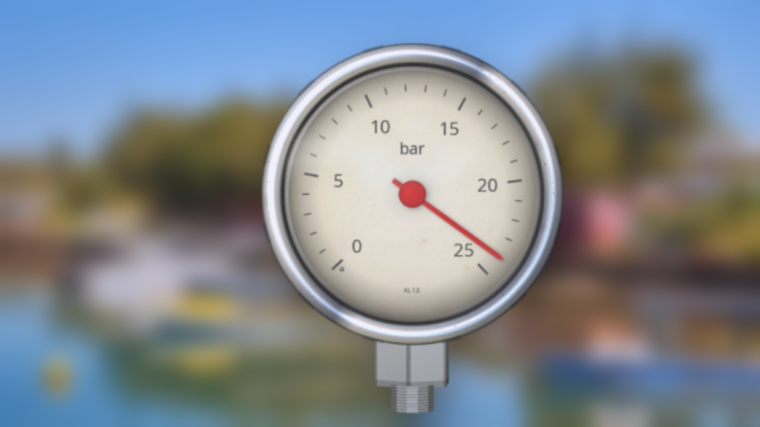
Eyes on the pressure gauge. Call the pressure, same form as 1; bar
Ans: 24; bar
